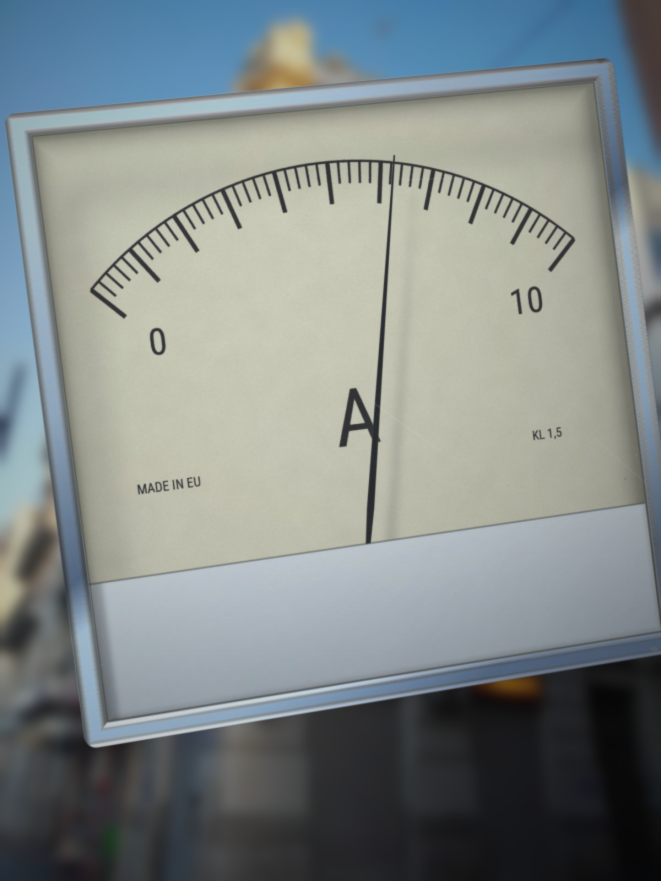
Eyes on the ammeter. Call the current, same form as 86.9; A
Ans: 6.2; A
